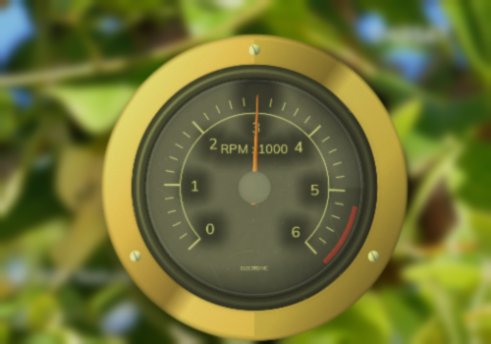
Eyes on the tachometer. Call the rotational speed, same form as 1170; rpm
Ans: 3000; rpm
